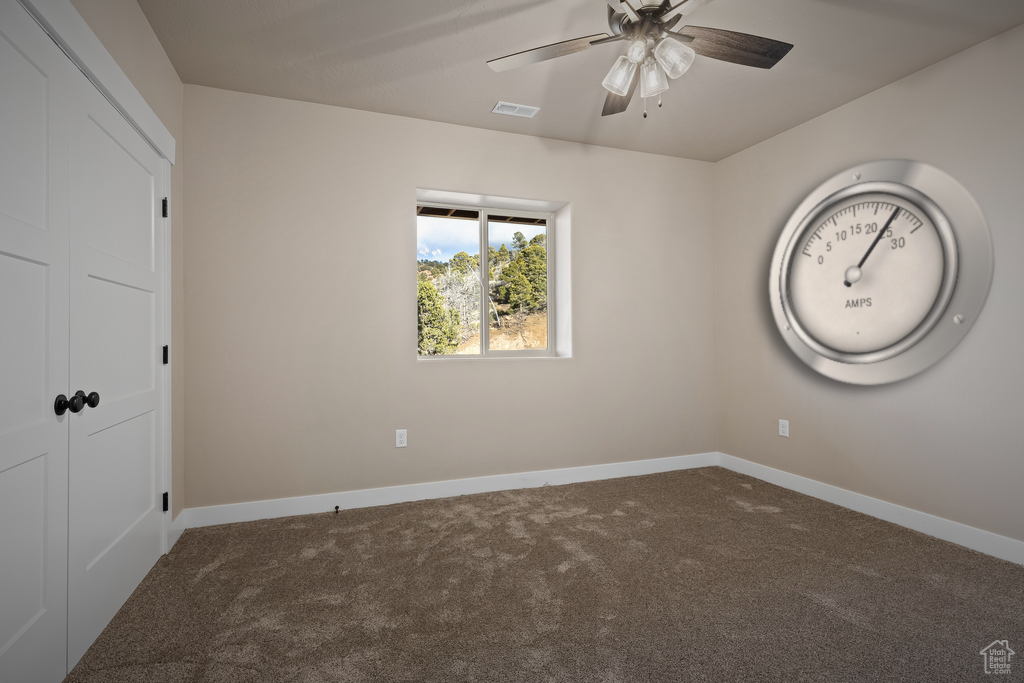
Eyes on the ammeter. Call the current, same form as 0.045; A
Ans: 25; A
